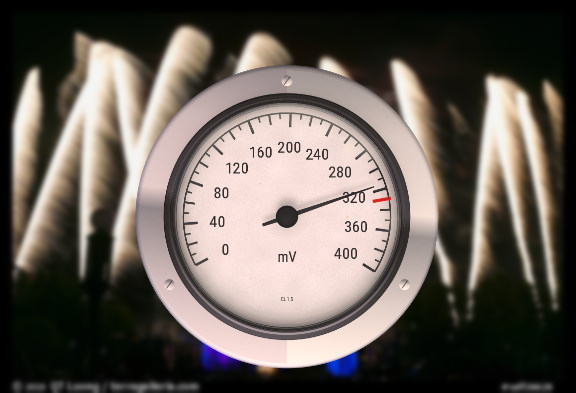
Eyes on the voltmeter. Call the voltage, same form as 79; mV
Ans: 315; mV
